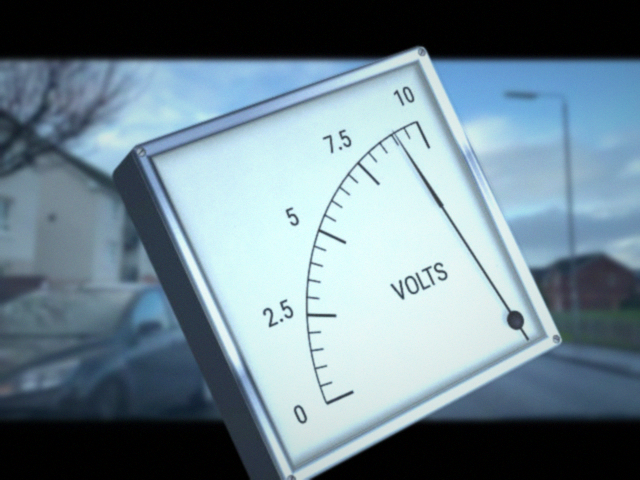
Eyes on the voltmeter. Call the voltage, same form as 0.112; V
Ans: 9; V
